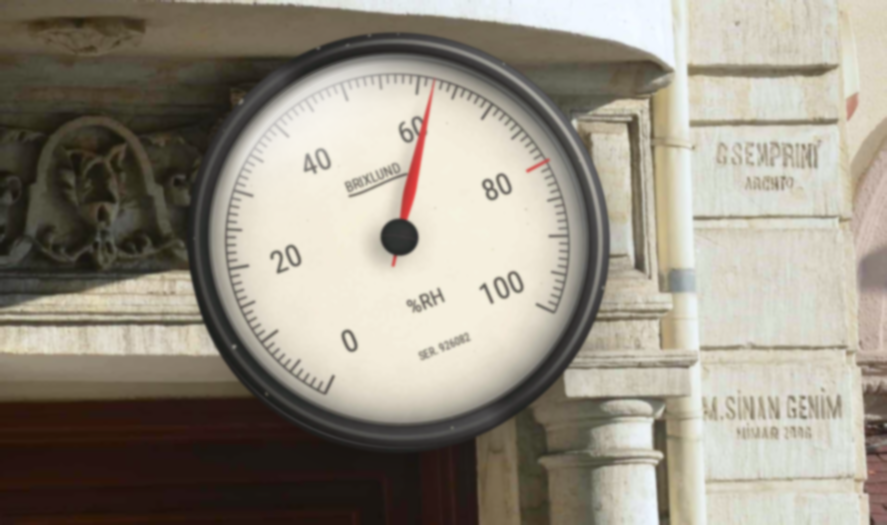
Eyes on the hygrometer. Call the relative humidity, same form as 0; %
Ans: 62; %
